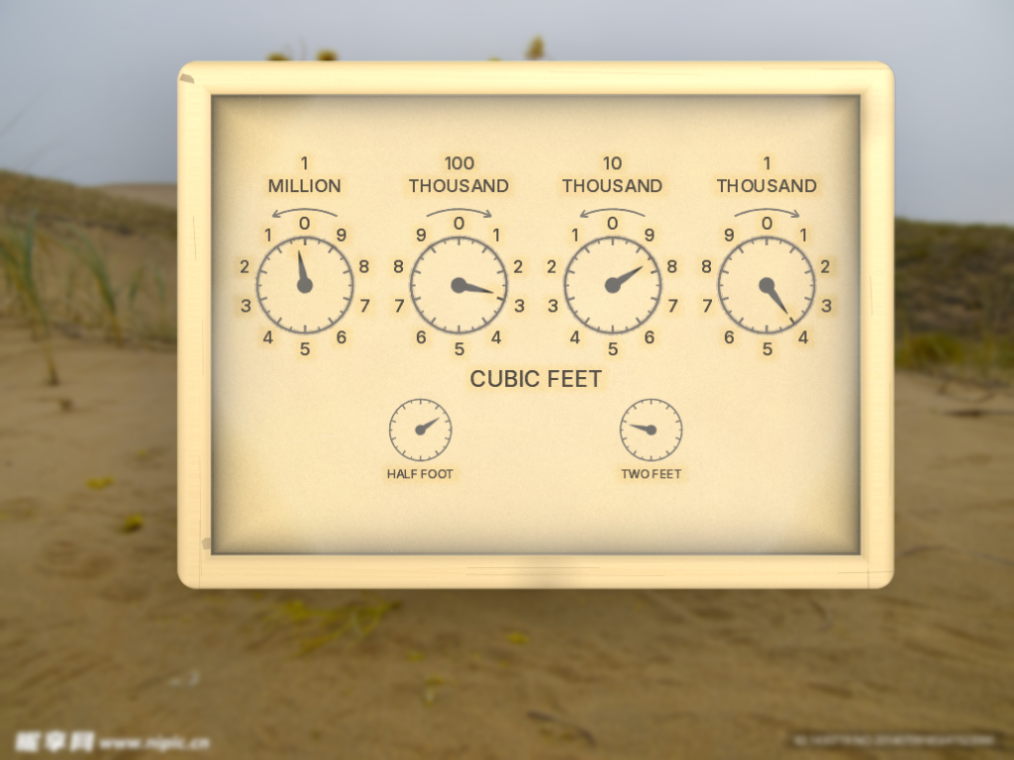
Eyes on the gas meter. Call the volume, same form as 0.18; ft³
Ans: 28400; ft³
